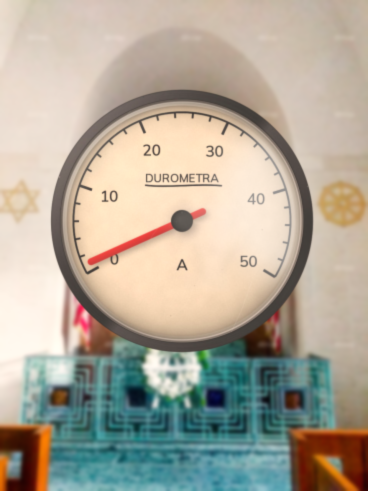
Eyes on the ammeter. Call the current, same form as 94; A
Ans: 1; A
